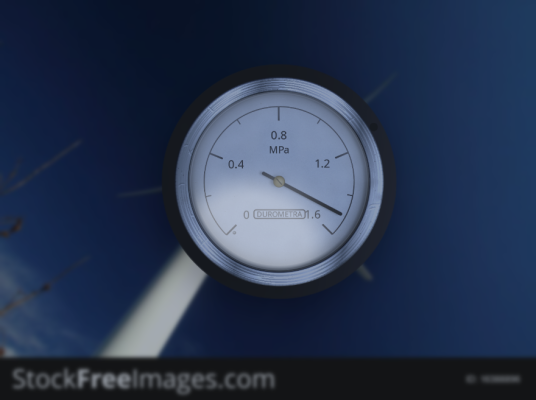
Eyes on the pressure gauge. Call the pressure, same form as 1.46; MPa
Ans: 1.5; MPa
